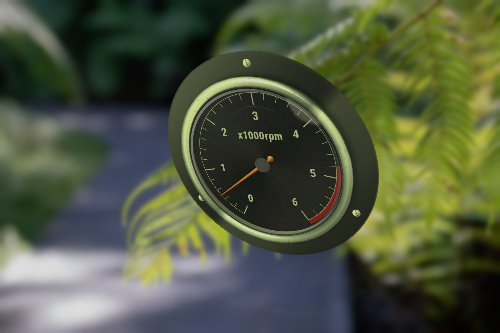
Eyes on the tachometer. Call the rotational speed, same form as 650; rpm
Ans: 500; rpm
